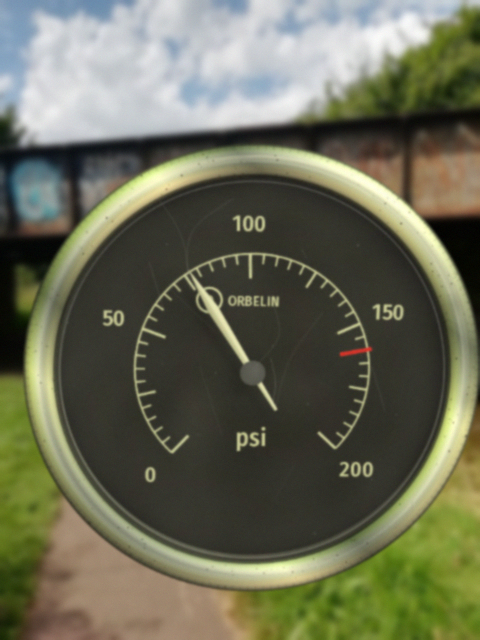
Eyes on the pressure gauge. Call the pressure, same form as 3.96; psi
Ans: 77.5; psi
